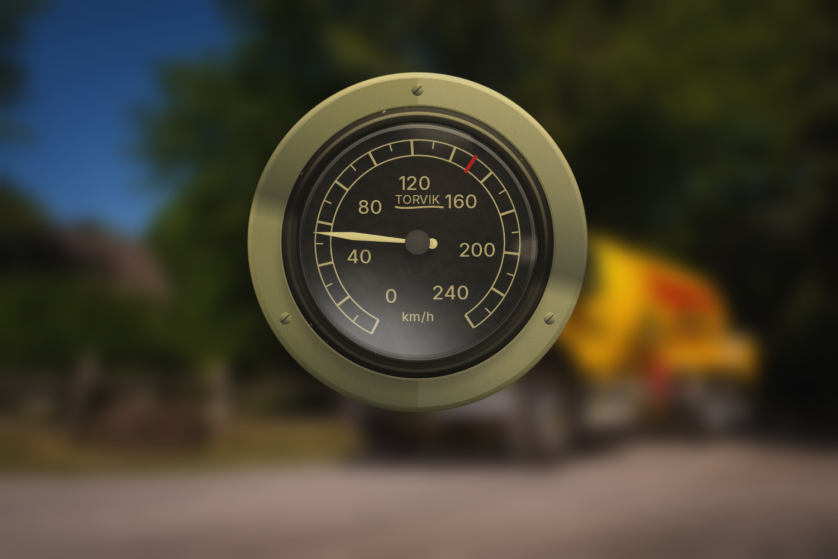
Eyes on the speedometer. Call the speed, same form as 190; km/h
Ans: 55; km/h
